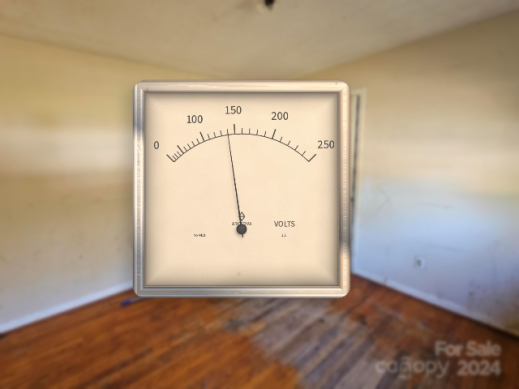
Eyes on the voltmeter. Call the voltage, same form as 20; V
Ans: 140; V
